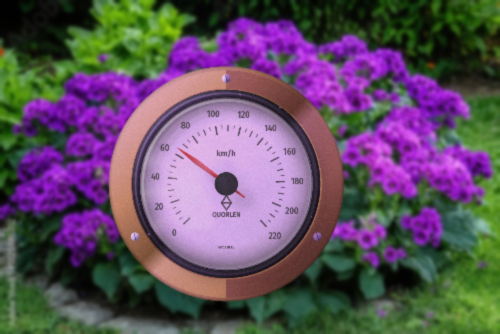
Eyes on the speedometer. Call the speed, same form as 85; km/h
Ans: 65; km/h
